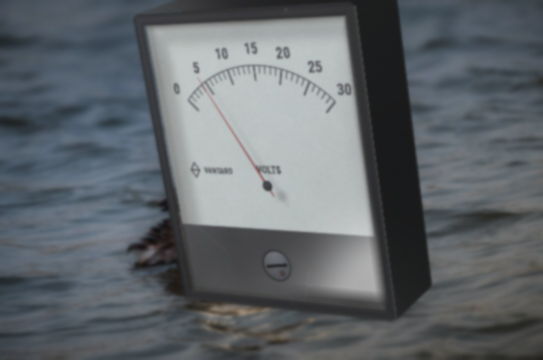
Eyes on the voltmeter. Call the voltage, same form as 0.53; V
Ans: 5; V
